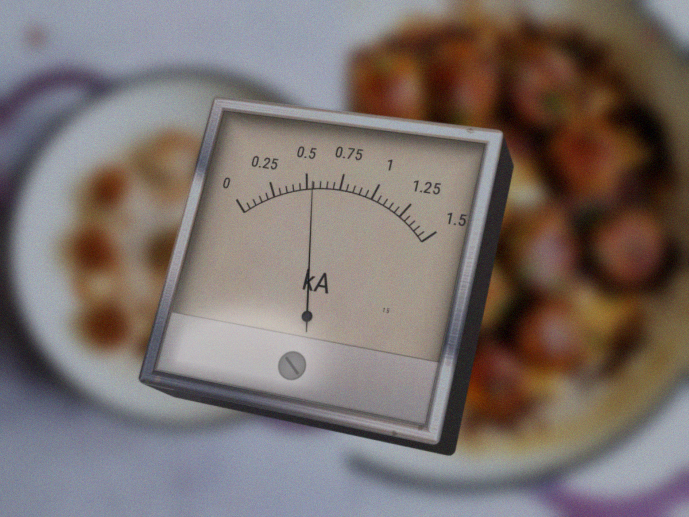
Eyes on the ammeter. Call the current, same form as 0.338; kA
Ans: 0.55; kA
